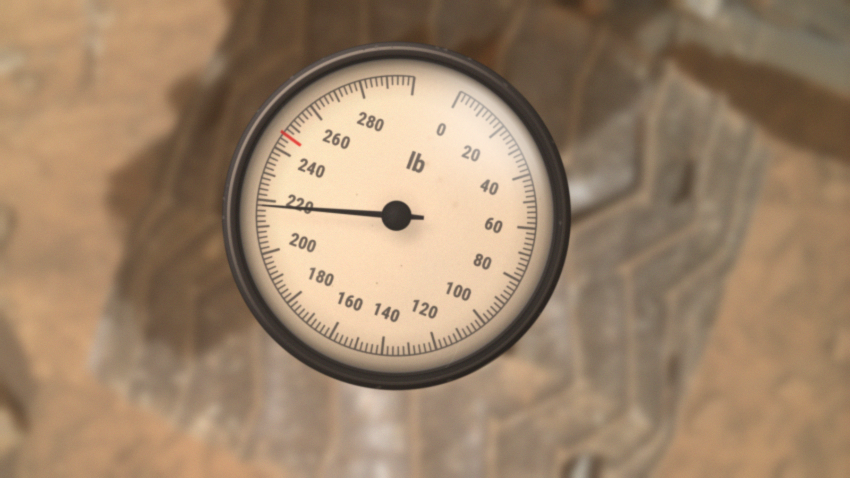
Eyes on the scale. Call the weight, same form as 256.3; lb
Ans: 218; lb
